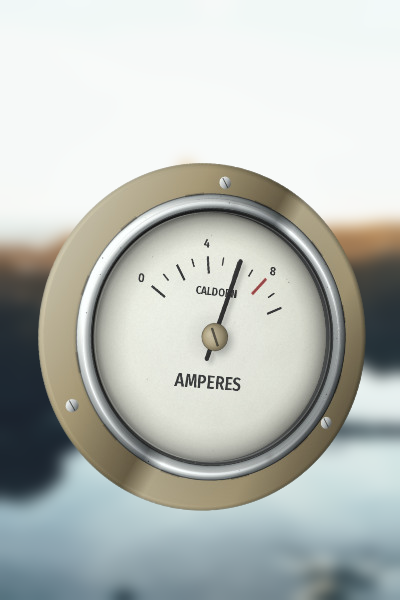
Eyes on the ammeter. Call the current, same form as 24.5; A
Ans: 6; A
